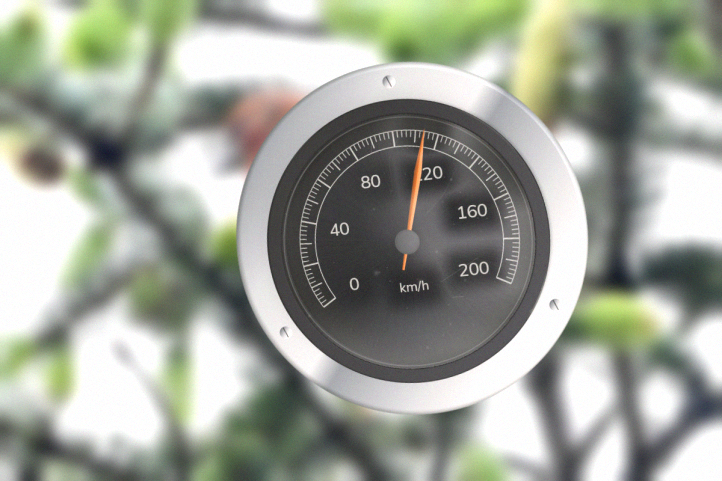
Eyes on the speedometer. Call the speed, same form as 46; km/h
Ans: 114; km/h
